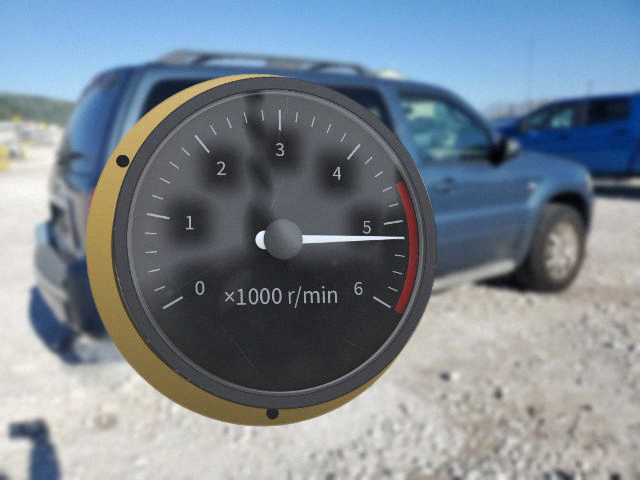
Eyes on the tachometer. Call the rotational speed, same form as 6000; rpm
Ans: 5200; rpm
